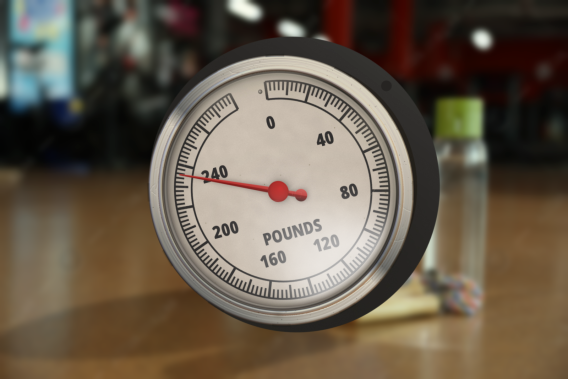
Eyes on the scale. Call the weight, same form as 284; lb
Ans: 236; lb
